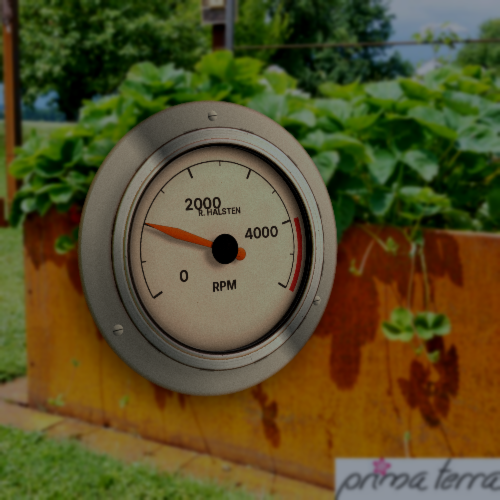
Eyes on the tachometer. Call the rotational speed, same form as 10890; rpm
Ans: 1000; rpm
